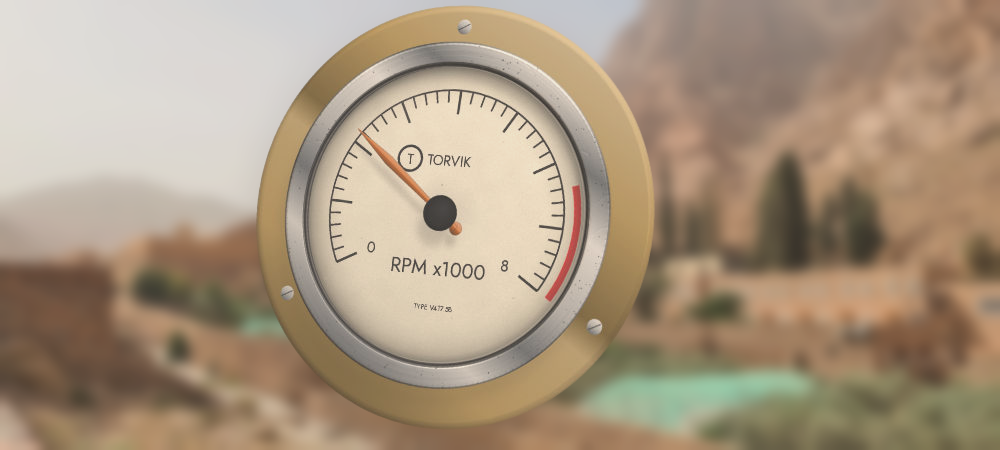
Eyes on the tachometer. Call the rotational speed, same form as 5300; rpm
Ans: 2200; rpm
